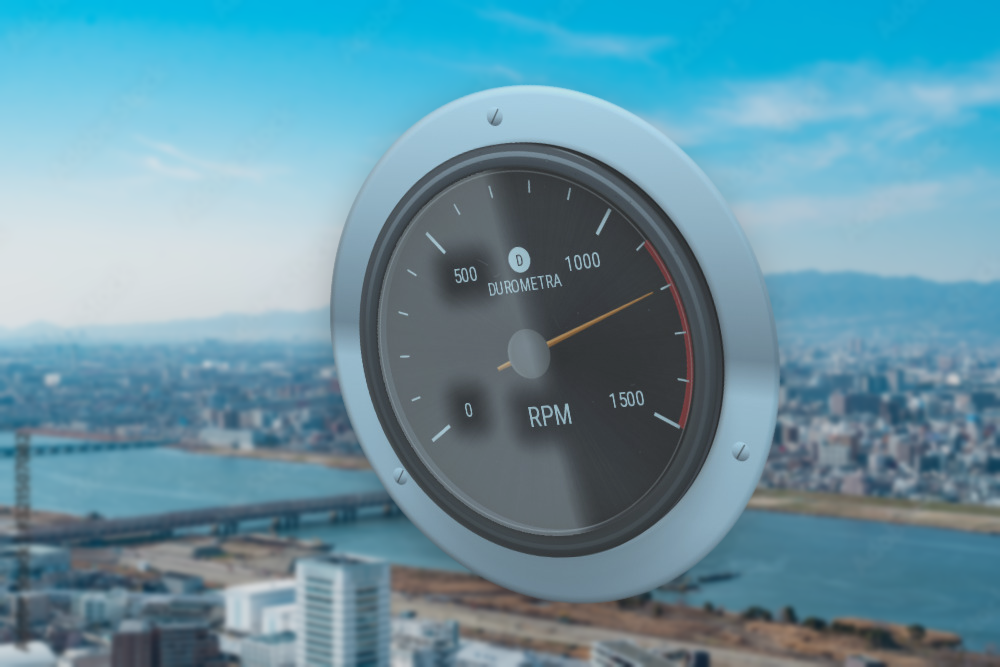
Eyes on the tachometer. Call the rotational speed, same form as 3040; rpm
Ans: 1200; rpm
